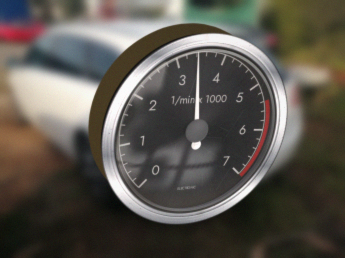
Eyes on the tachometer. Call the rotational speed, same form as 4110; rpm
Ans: 3400; rpm
